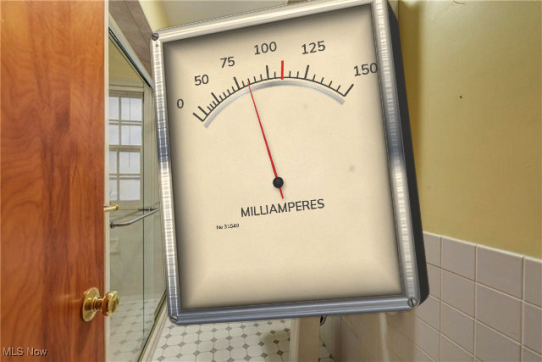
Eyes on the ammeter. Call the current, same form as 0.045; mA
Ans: 85; mA
